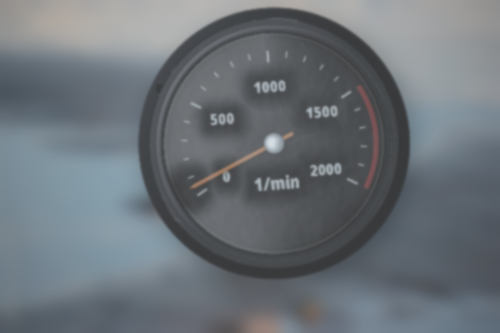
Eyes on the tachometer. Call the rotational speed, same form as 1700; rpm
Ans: 50; rpm
